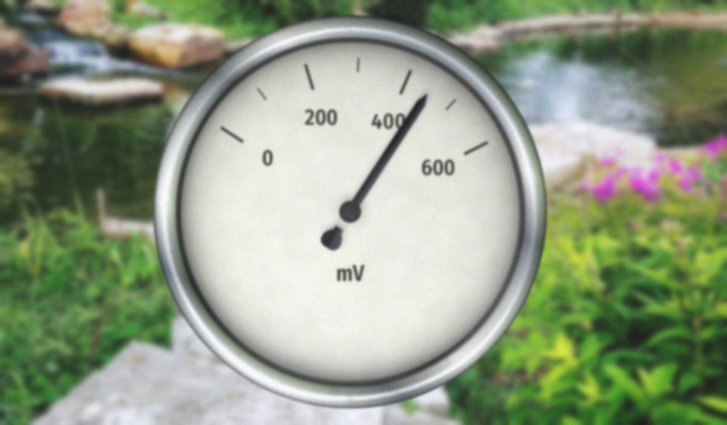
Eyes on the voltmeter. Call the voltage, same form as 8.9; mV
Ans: 450; mV
